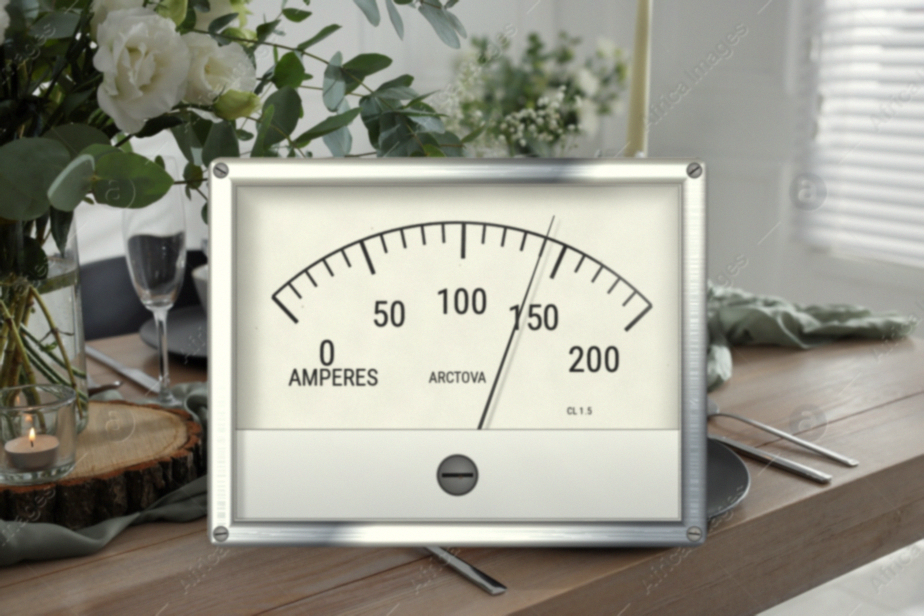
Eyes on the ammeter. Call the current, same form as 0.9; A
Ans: 140; A
